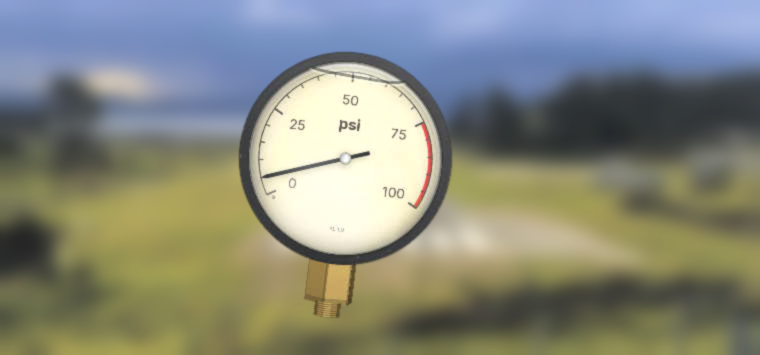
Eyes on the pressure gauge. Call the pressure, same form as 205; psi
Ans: 5; psi
